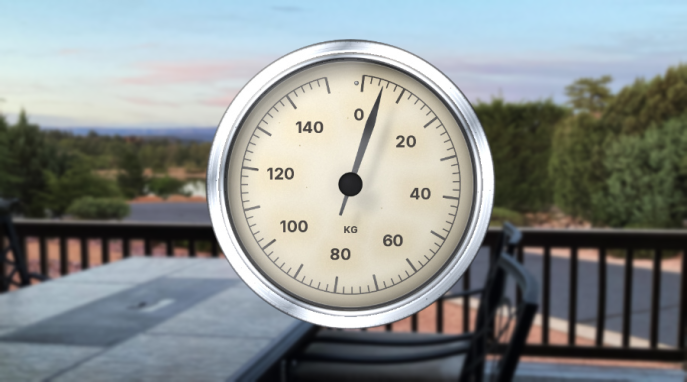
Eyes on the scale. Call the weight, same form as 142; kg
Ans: 5; kg
